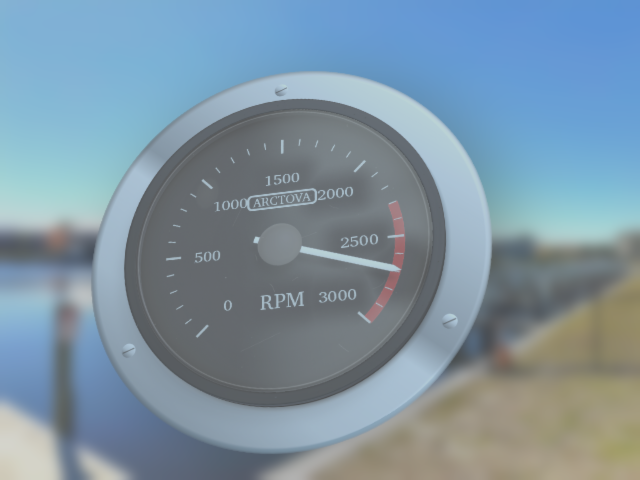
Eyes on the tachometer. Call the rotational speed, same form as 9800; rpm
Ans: 2700; rpm
